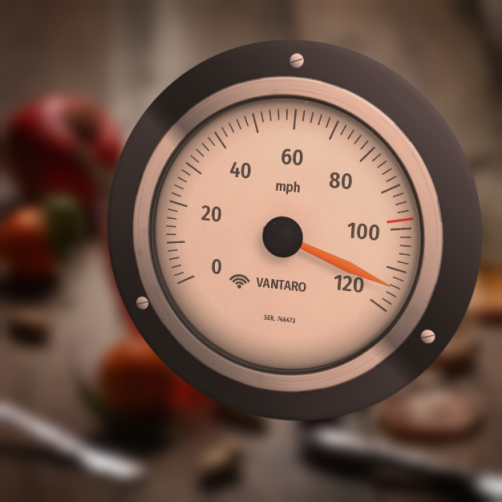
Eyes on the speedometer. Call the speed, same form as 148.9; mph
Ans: 114; mph
